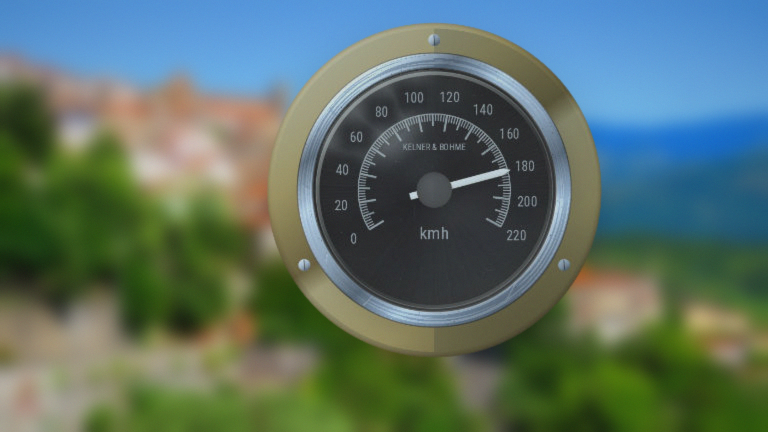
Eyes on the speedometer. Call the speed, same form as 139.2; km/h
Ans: 180; km/h
